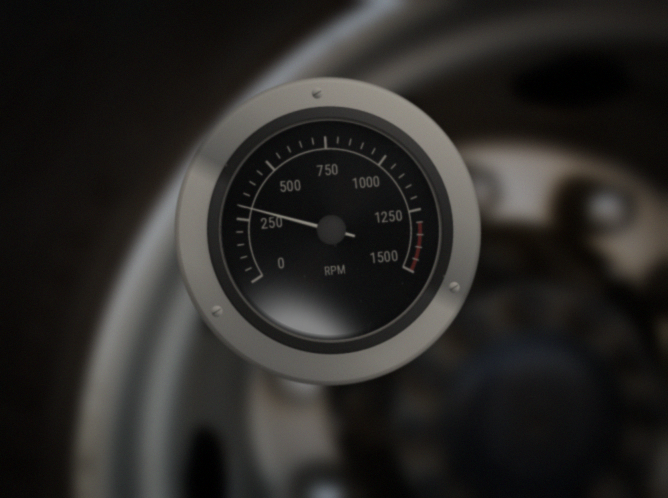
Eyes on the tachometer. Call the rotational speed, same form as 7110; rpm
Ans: 300; rpm
